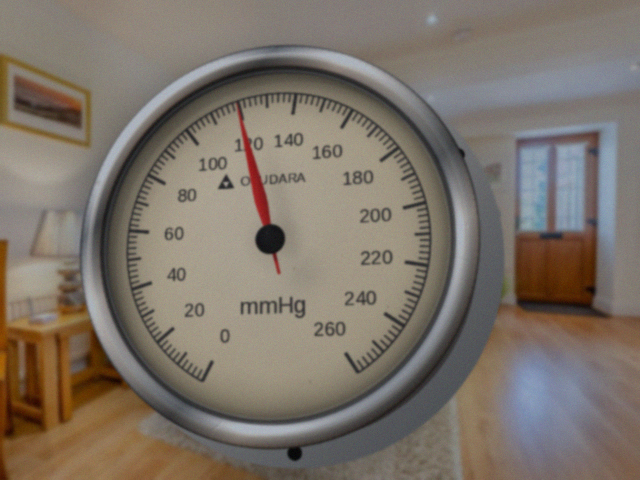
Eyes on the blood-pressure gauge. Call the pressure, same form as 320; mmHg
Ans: 120; mmHg
